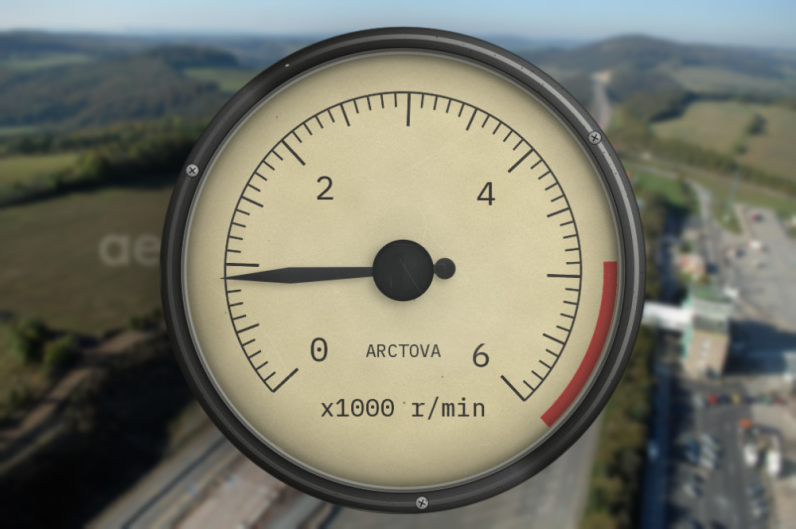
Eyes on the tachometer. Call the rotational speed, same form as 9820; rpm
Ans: 900; rpm
